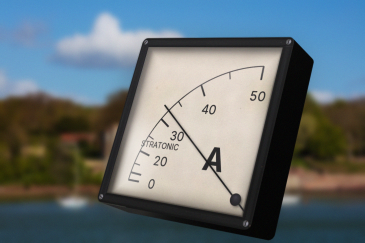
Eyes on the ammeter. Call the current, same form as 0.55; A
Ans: 32.5; A
